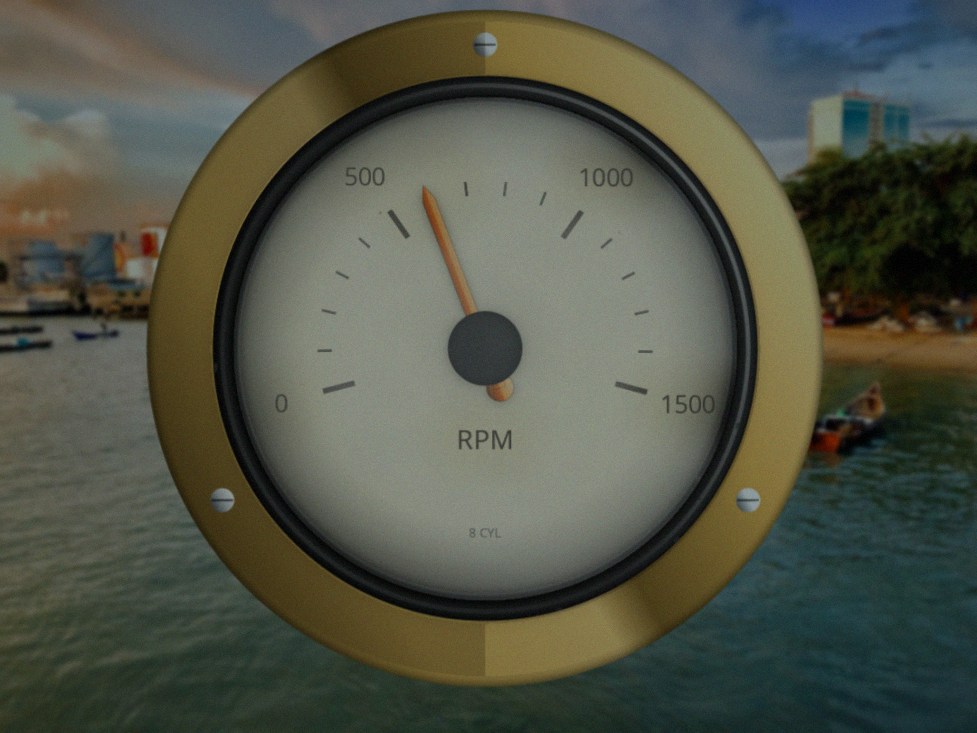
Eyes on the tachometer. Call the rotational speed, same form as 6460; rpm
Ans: 600; rpm
